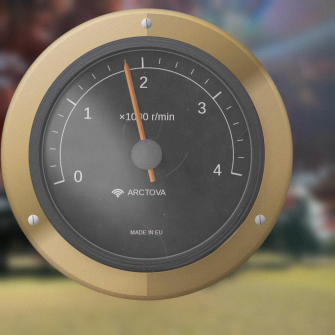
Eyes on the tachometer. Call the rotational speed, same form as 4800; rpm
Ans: 1800; rpm
